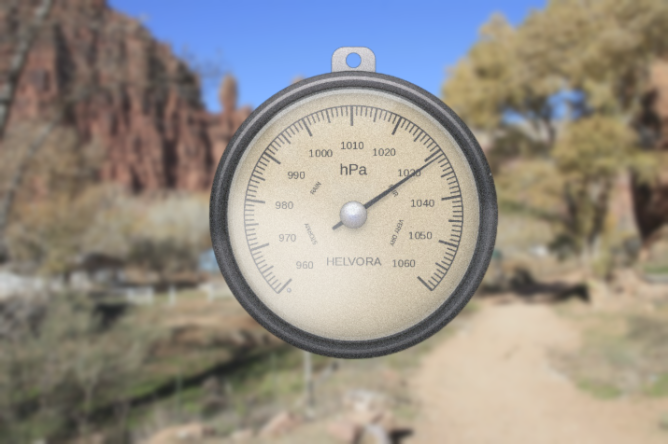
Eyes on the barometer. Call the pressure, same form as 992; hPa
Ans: 1031; hPa
